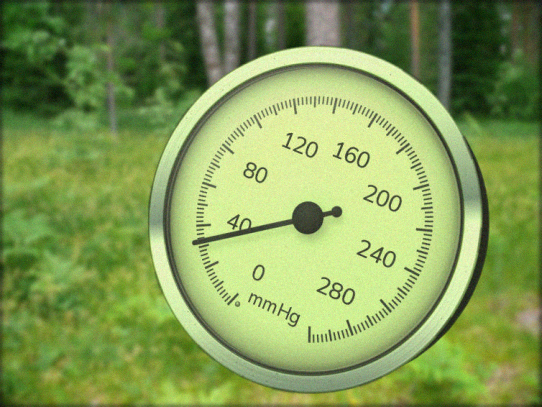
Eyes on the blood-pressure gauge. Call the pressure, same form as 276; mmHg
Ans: 32; mmHg
